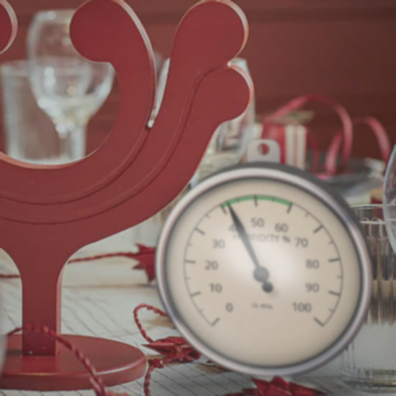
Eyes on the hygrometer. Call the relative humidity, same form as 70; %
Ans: 42.5; %
